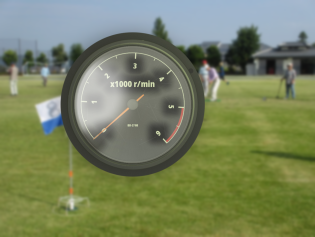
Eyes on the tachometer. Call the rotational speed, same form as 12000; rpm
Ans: 0; rpm
